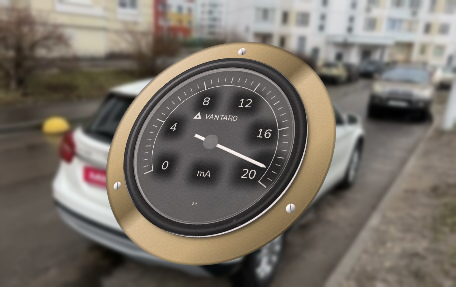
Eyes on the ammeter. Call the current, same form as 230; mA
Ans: 19; mA
